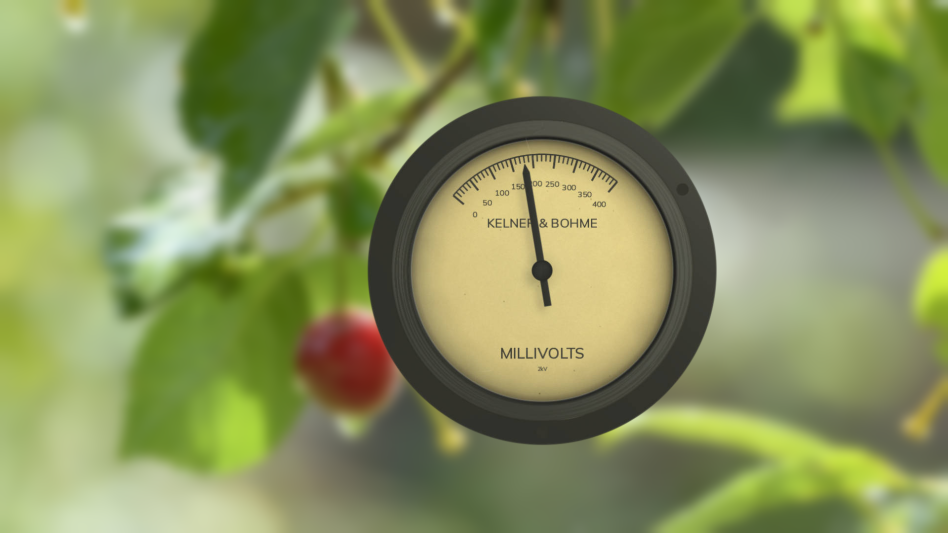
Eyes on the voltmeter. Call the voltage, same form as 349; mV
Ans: 180; mV
